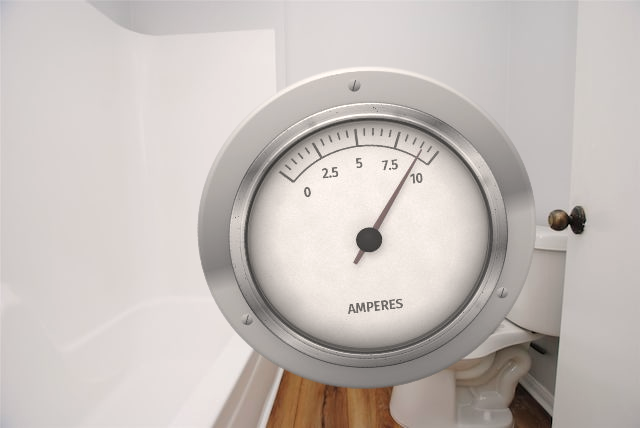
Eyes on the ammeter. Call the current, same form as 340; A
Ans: 9; A
